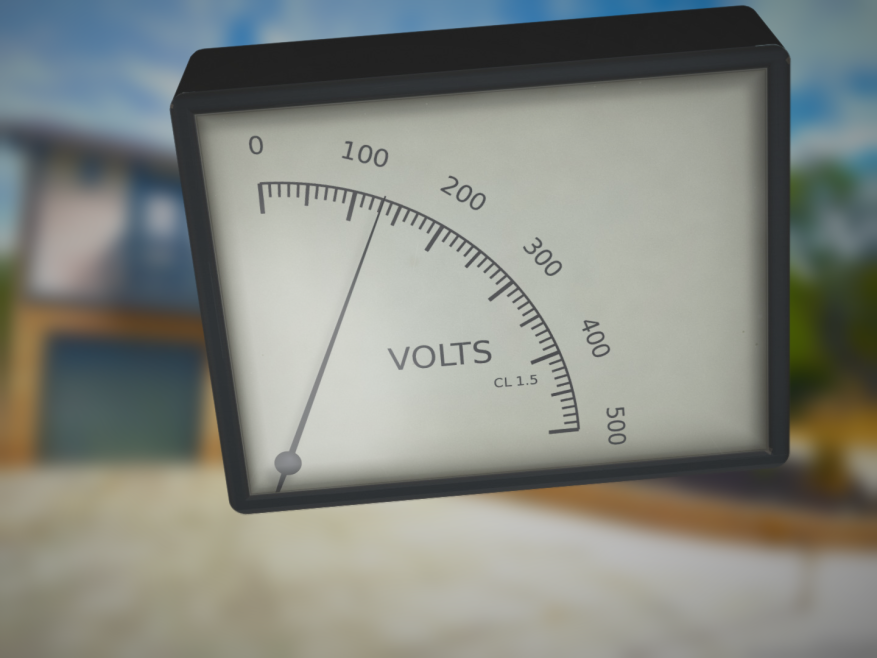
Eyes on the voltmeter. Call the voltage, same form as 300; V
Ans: 130; V
